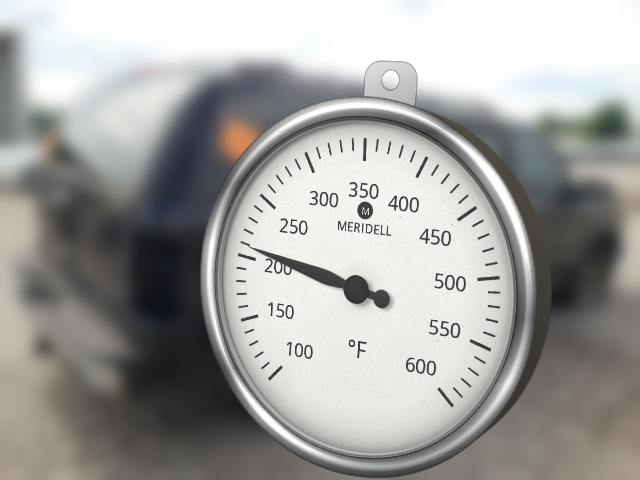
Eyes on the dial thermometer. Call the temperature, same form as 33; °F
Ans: 210; °F
